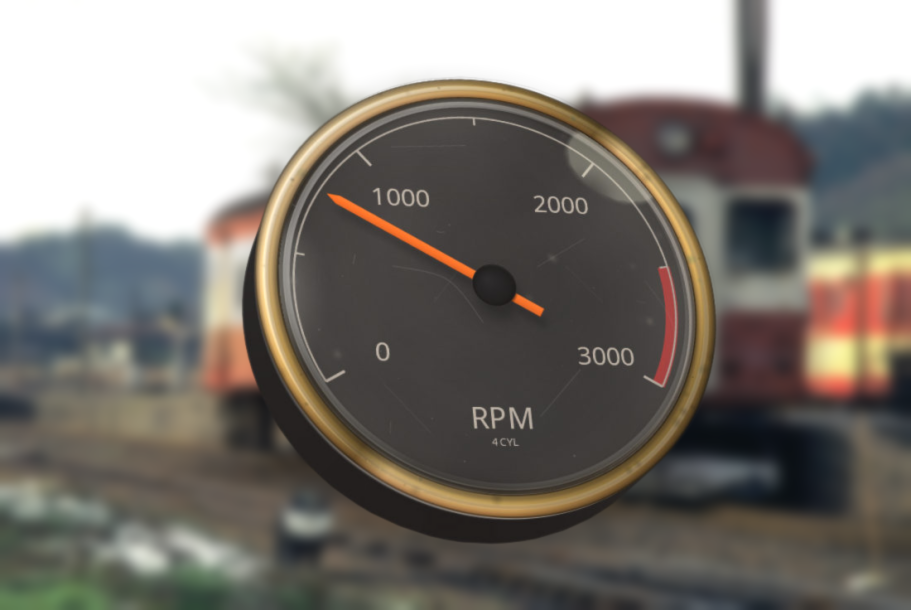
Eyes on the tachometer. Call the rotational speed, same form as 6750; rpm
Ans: 750; rpm
